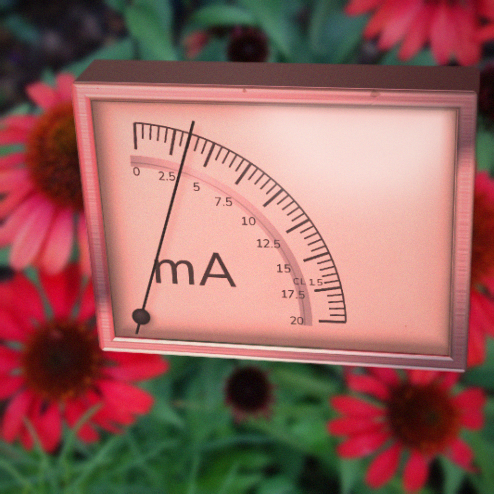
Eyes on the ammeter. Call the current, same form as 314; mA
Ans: 3.5; mA
